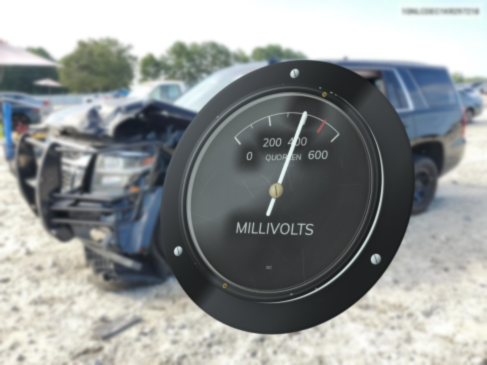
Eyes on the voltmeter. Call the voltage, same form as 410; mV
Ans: 400; mV
